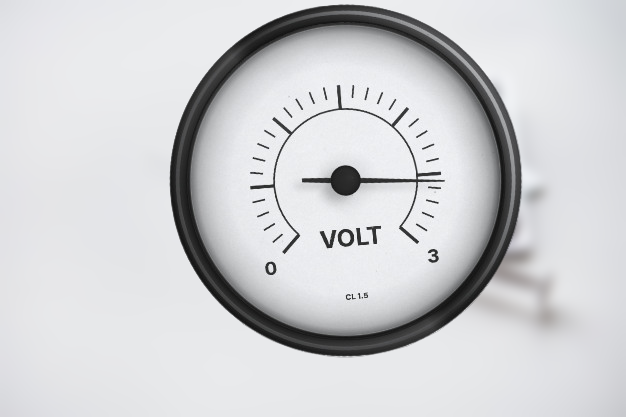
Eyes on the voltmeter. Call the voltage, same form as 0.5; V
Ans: 2.55; V
